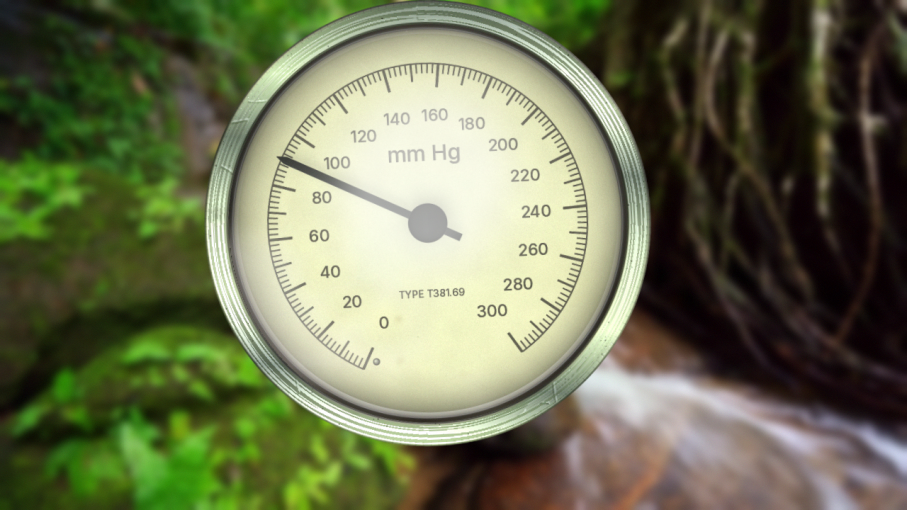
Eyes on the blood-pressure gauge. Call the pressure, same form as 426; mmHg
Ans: 90; mmHg
